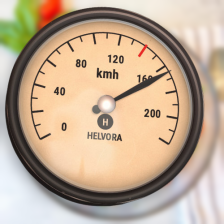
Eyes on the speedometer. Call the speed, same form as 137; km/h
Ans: 165; km/h
